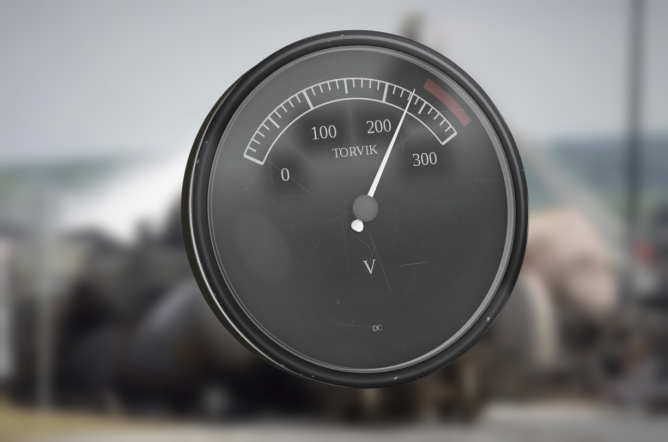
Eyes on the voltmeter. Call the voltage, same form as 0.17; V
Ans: 230; V
